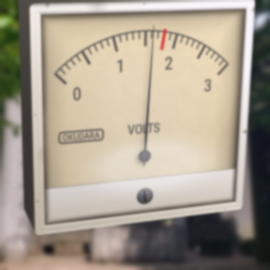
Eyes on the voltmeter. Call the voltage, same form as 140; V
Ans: 1.6; V
